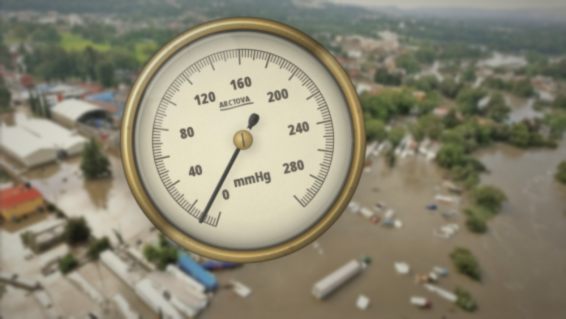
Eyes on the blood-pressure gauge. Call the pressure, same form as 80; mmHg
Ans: 10; mmHg
